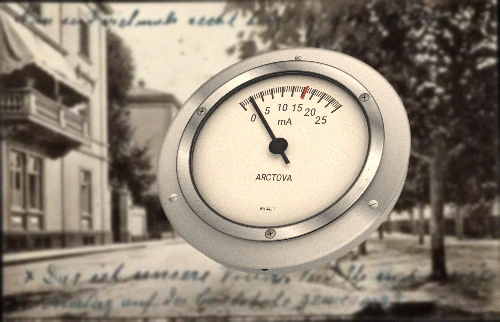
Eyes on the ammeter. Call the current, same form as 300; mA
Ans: 2.5; mA
